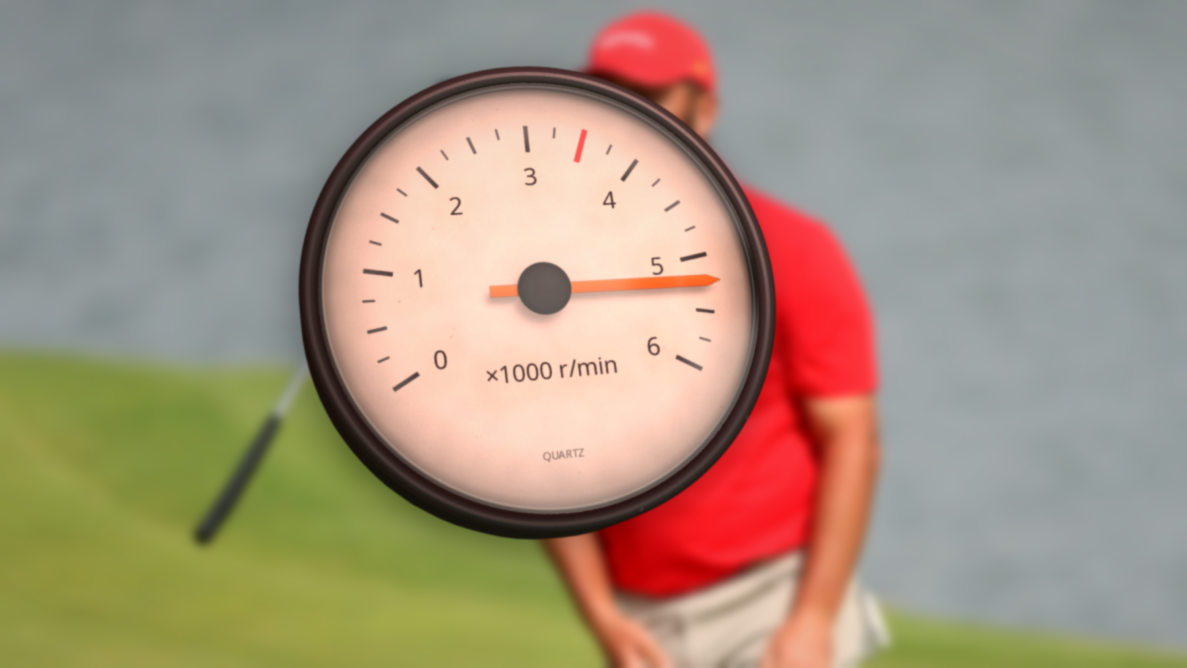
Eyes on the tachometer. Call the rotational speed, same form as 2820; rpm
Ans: 5250; rpm
